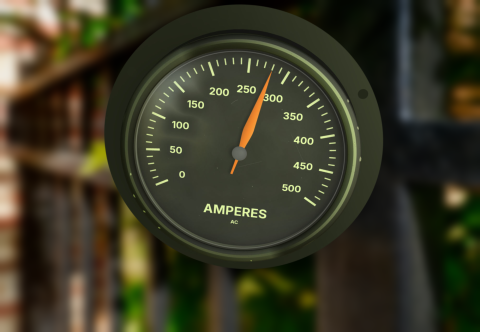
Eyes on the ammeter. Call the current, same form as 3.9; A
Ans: 280; A
